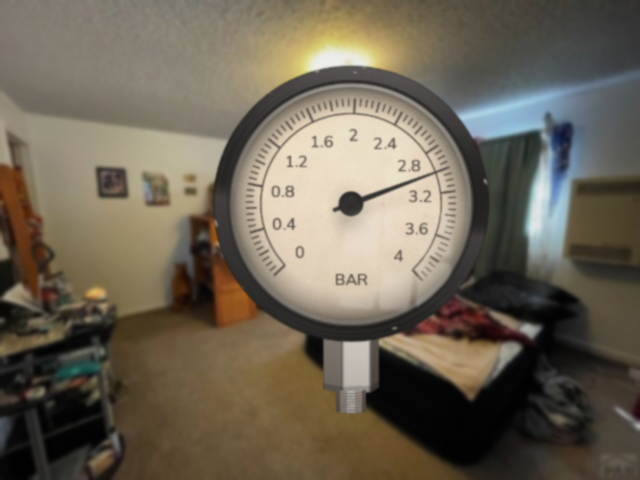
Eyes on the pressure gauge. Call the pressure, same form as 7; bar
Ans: 3; bar
